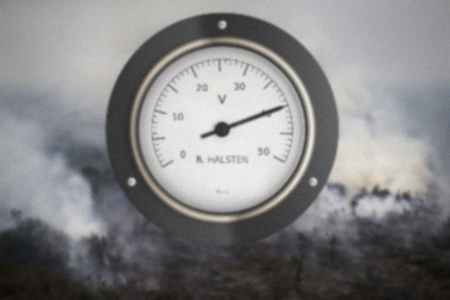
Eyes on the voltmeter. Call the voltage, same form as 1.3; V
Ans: 40; V
